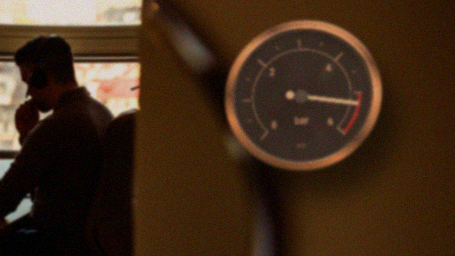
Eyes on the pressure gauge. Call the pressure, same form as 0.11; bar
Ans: 5.25; bar
